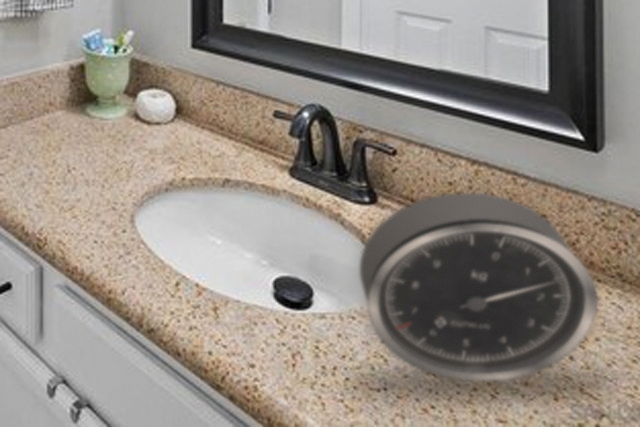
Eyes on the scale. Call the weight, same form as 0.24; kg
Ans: 1.5; kg
